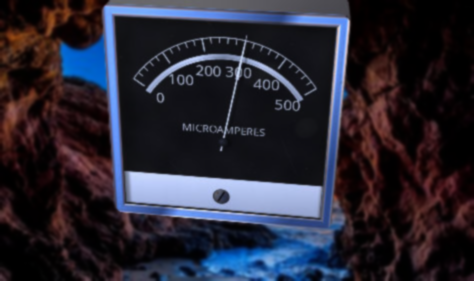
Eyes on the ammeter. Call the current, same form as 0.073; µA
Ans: 300; µA
